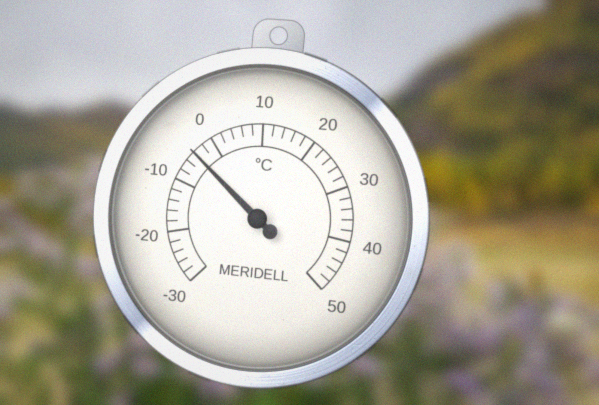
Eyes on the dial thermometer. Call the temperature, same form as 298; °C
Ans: -4; °C
